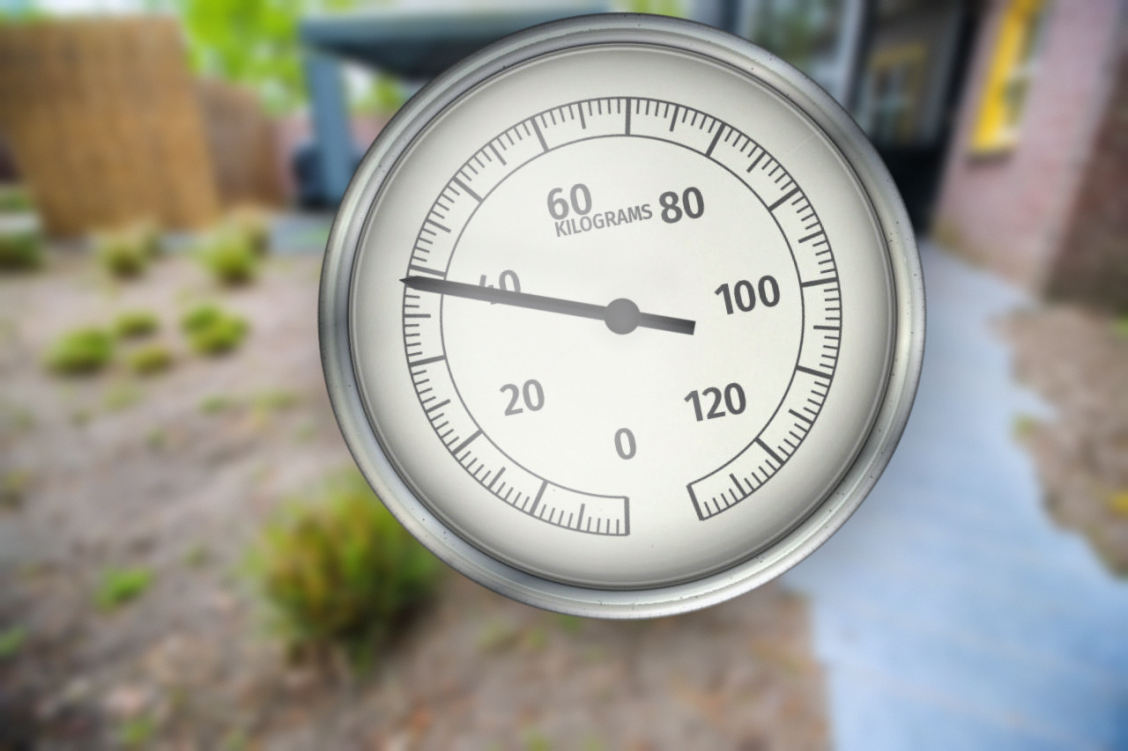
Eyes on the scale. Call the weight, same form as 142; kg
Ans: 38.5; kg
